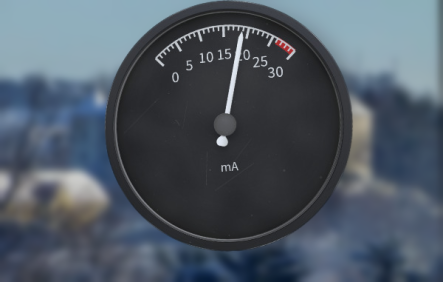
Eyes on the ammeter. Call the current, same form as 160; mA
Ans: 19; mA
